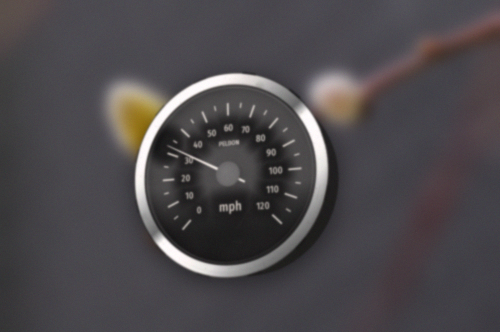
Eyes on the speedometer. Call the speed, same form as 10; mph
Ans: 32.5; mph
